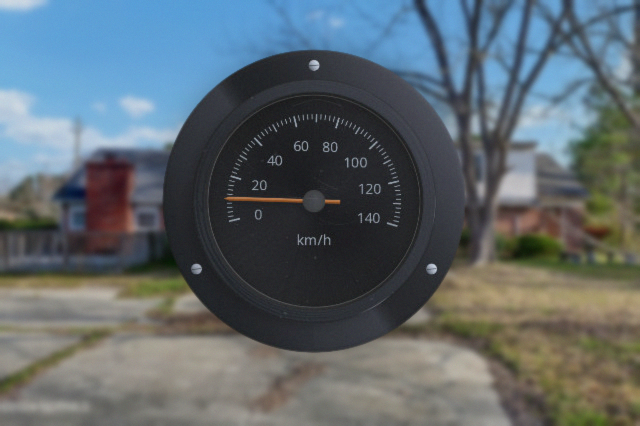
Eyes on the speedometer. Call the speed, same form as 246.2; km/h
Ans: 10; km/h
